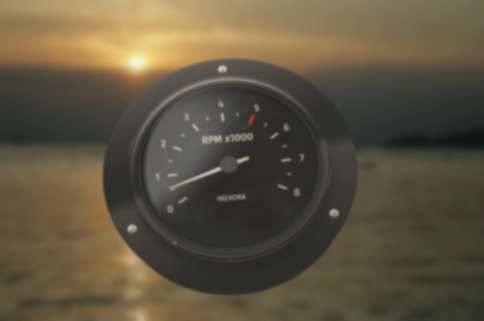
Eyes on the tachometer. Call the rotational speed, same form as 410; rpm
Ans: 500; rpm
